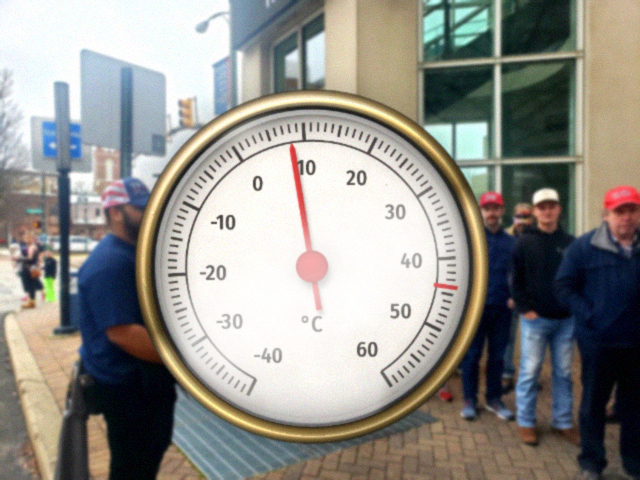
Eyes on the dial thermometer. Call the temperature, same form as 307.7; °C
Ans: 8; °C
